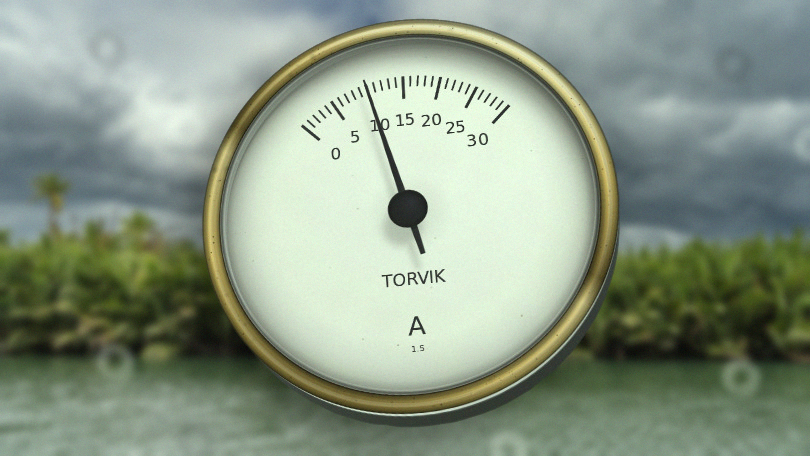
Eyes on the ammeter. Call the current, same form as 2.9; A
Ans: 10; A
